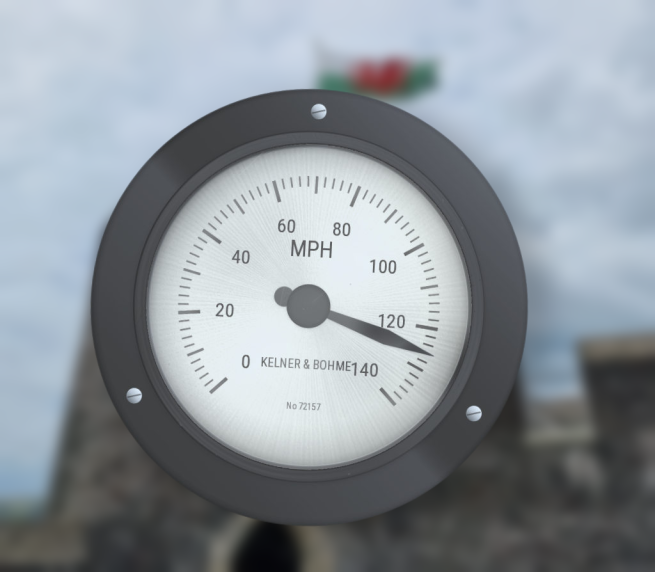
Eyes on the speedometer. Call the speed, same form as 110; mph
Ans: 126; mph
